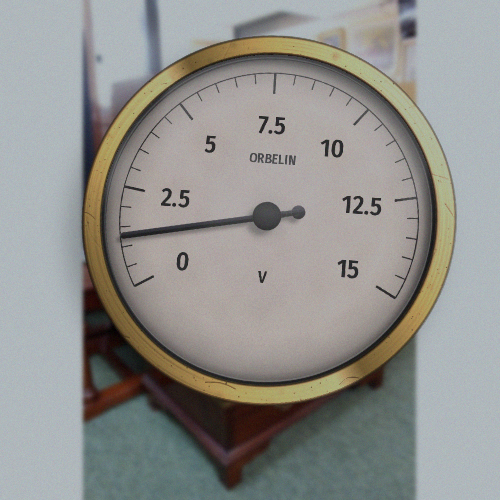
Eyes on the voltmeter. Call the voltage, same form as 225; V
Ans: 1.25; V
